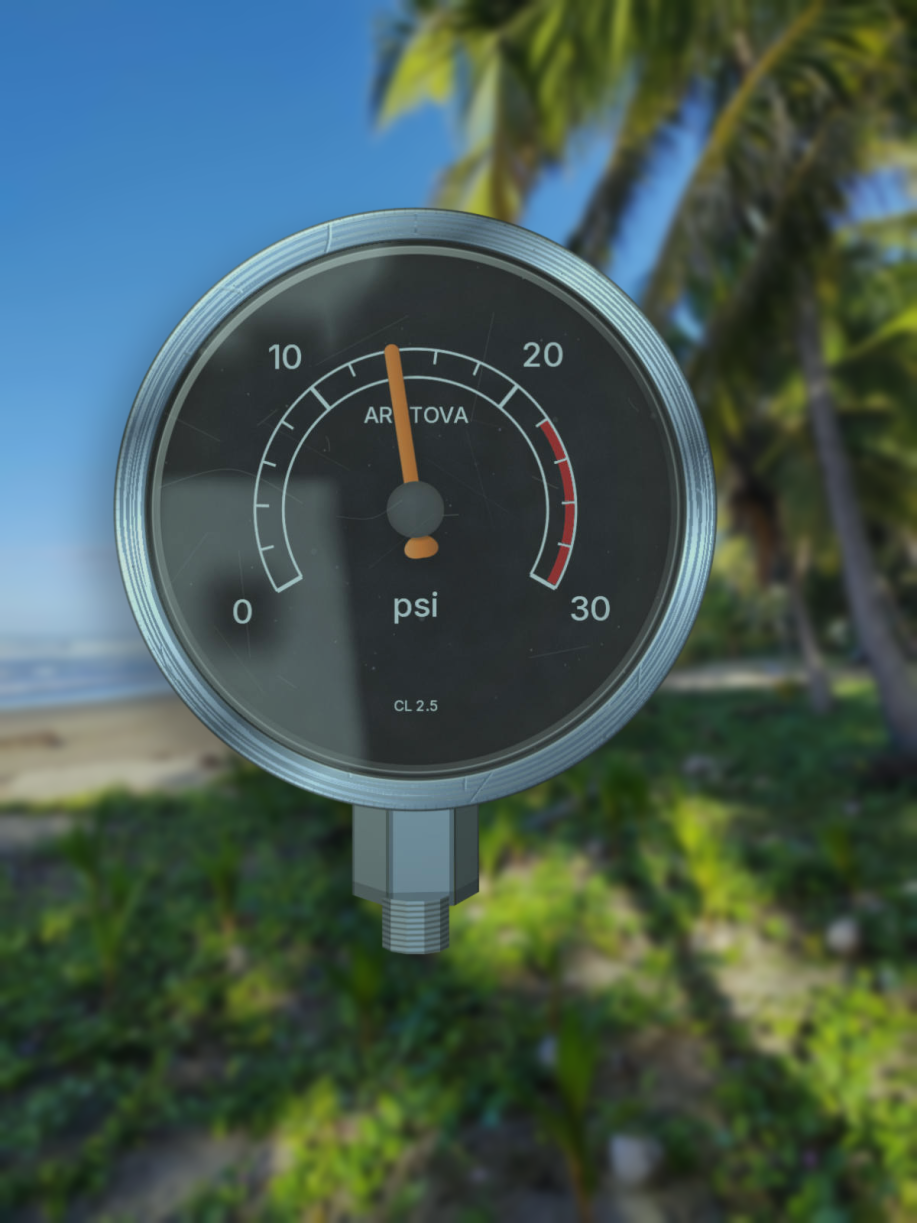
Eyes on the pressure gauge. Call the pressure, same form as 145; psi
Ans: 14; psi
